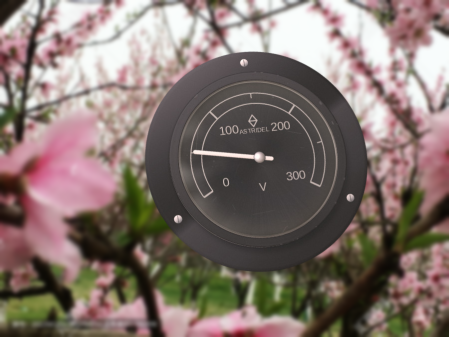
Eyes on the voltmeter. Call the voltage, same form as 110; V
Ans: 50; V
